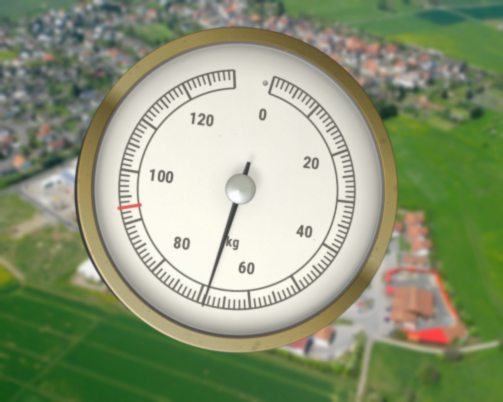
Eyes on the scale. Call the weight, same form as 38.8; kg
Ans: 69; kg
